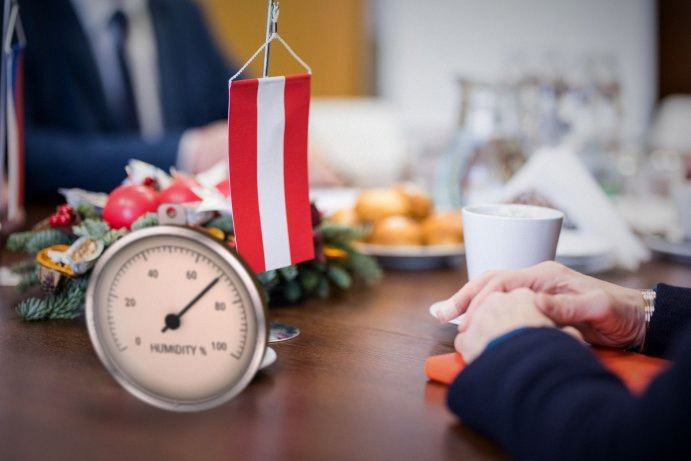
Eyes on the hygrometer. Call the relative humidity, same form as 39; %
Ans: 70; %
